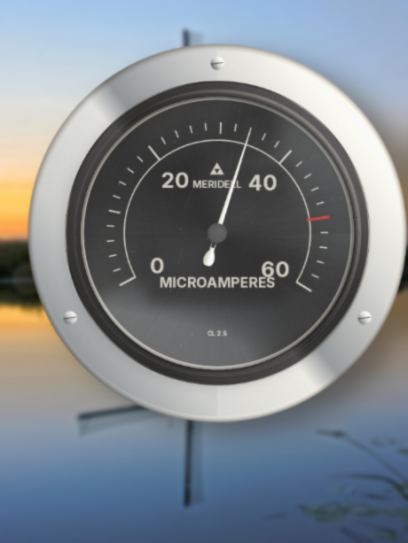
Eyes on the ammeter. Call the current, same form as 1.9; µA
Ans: 34; µA
